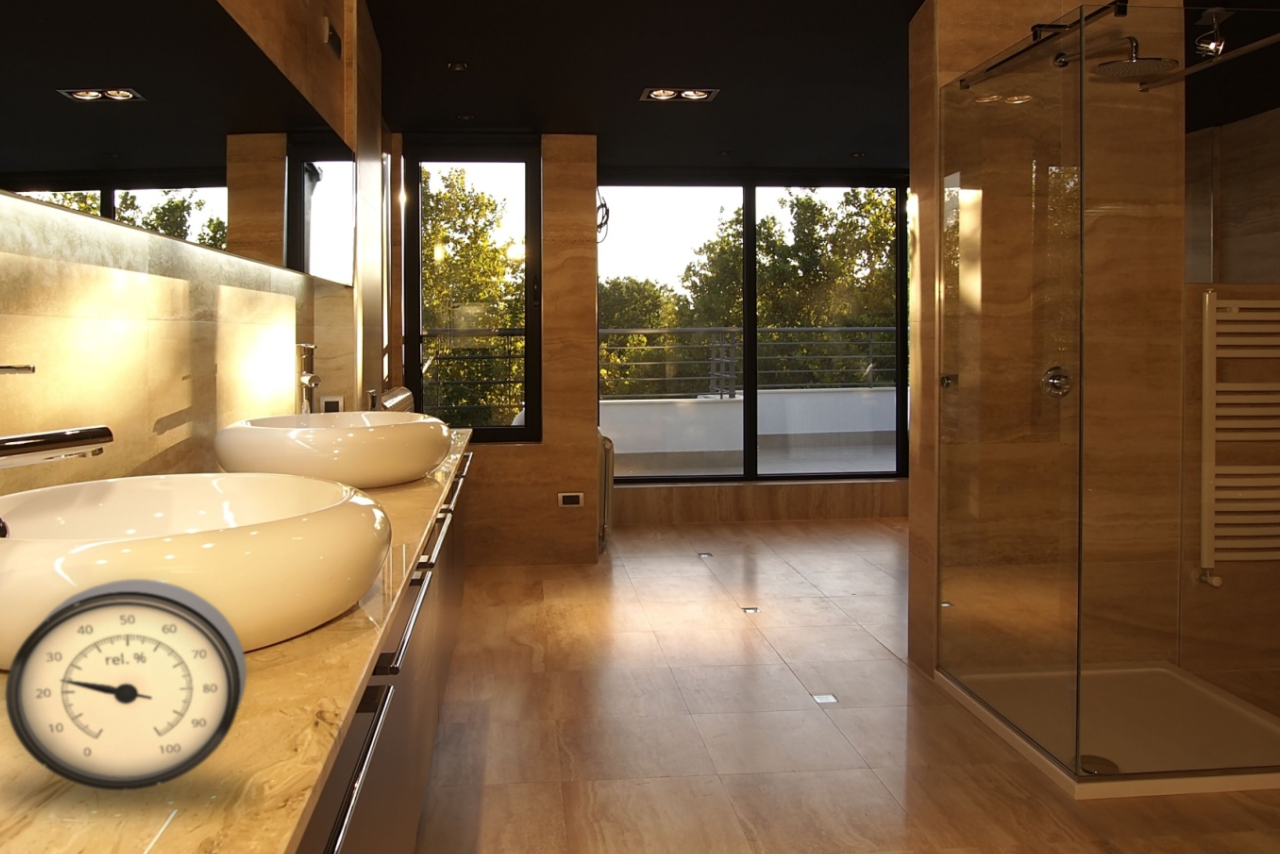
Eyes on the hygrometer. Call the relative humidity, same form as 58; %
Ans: 25; %
